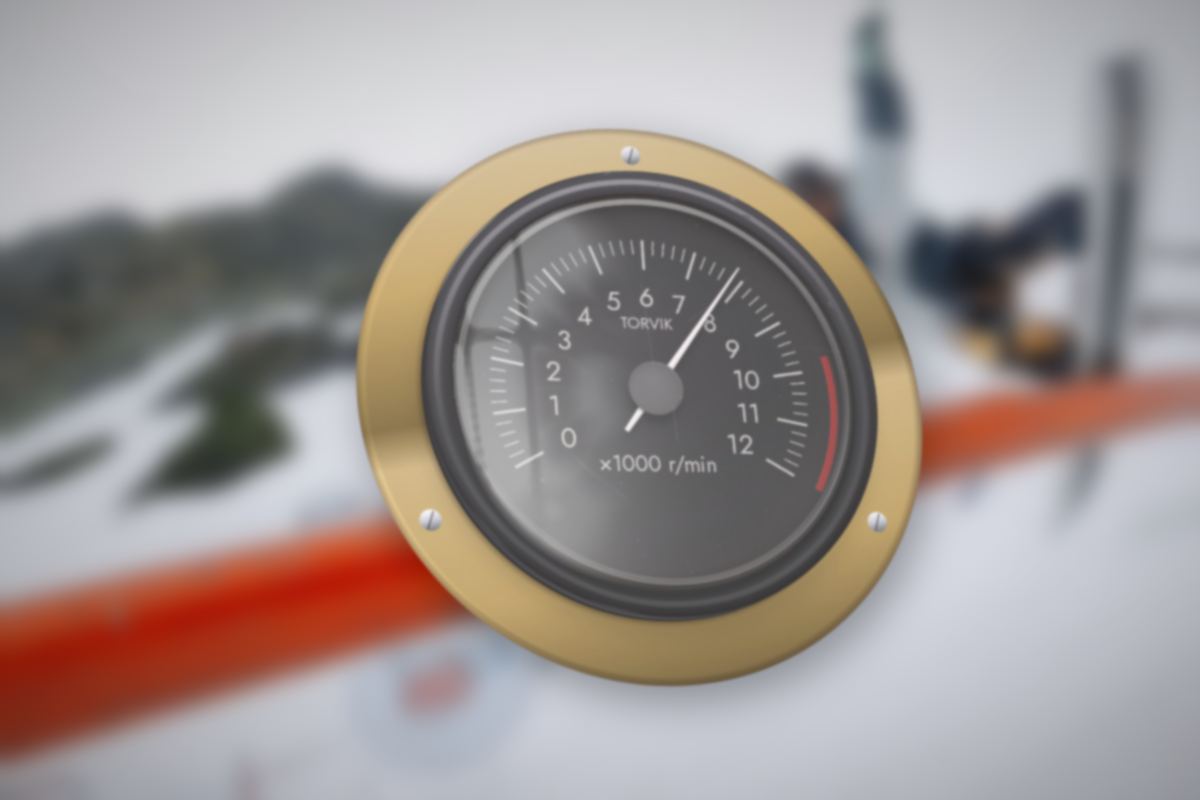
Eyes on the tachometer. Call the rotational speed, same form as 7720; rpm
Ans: 7800; rpm
